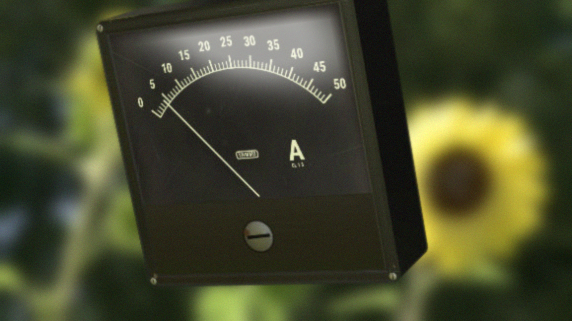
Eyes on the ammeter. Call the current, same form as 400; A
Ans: 5; A
